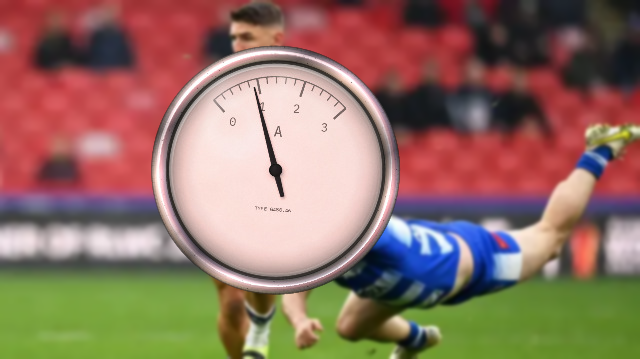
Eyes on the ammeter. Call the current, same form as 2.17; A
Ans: 0.9; A
